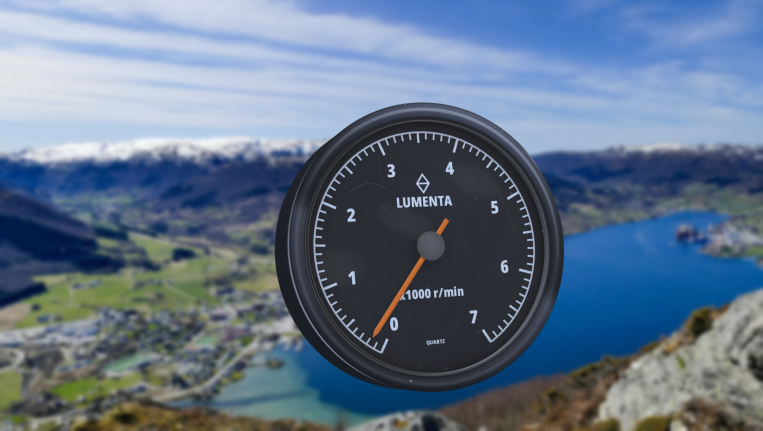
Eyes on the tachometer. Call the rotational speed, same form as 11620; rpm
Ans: 200; rpm
